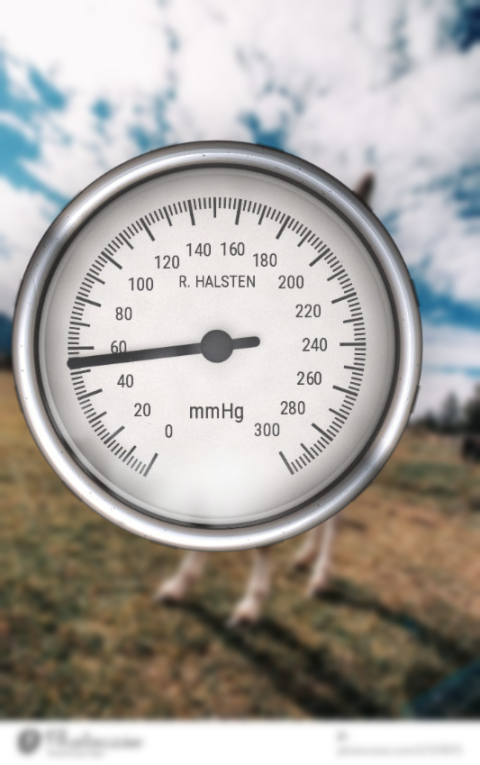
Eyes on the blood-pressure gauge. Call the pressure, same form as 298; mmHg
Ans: 54; mmHg
